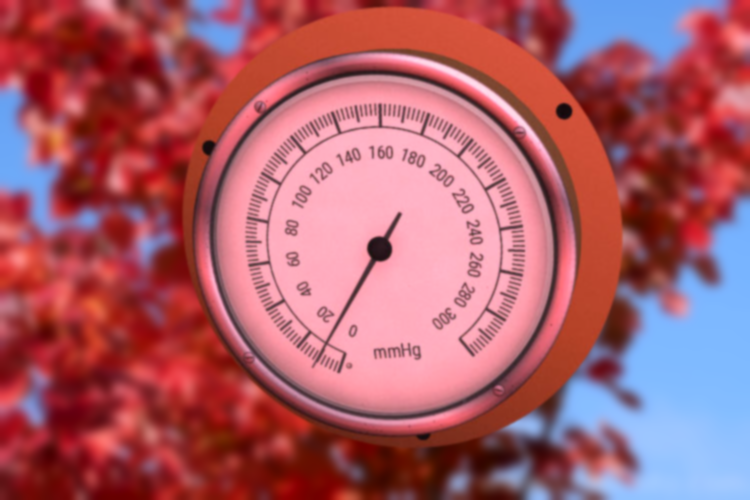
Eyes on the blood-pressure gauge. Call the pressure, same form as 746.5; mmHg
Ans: 10; mmHg
